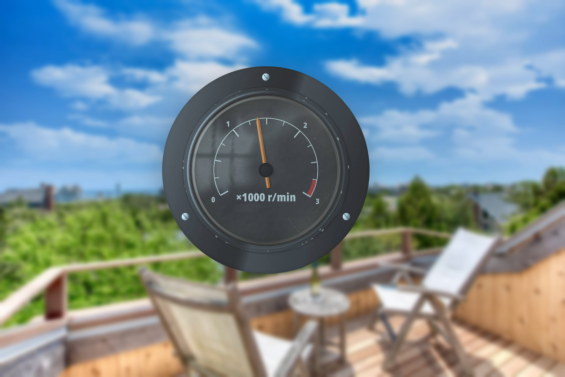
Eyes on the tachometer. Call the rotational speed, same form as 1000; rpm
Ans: 1375; rpm
